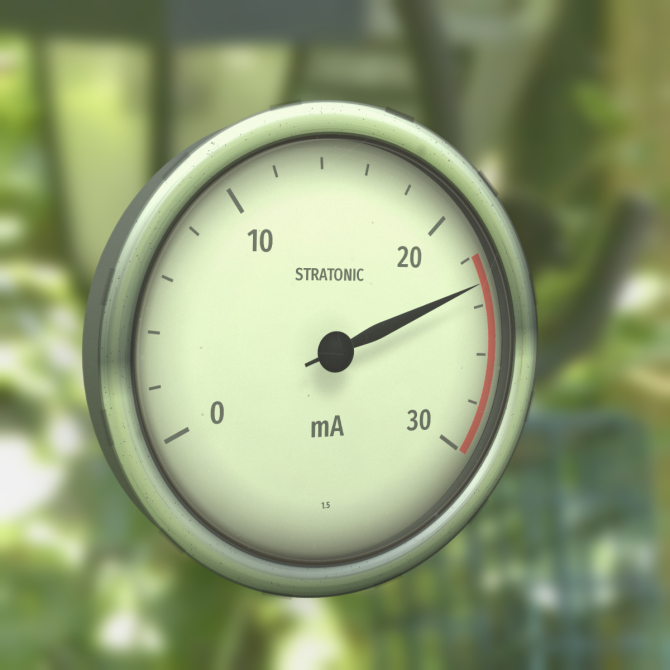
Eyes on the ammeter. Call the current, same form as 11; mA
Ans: 23; mA
